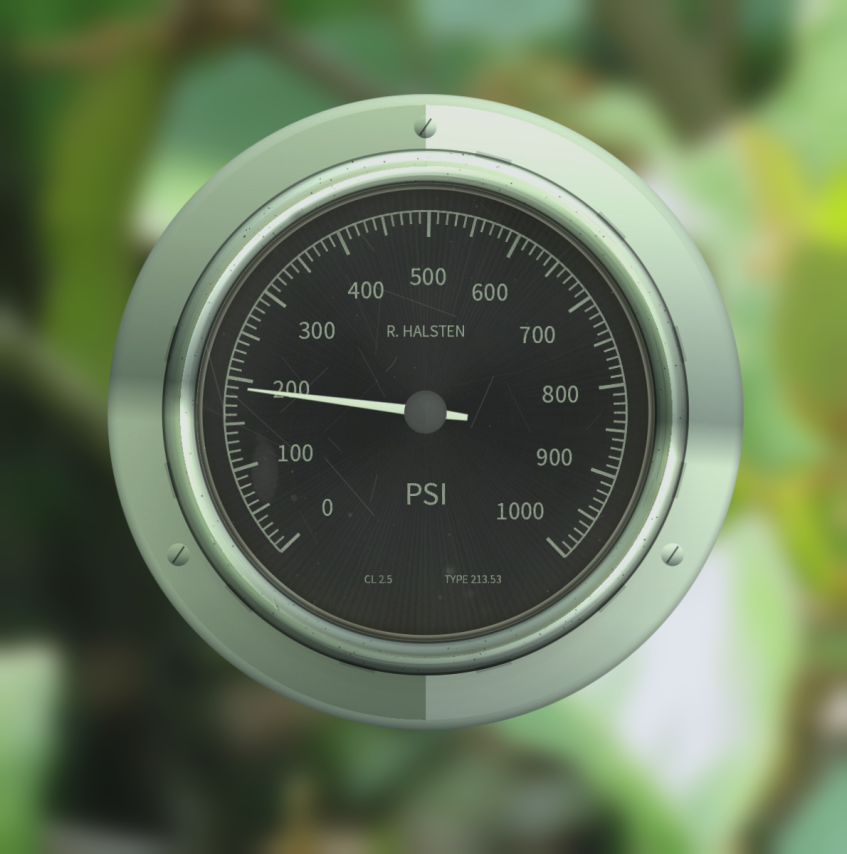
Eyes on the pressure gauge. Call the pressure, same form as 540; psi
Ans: 190; psi
